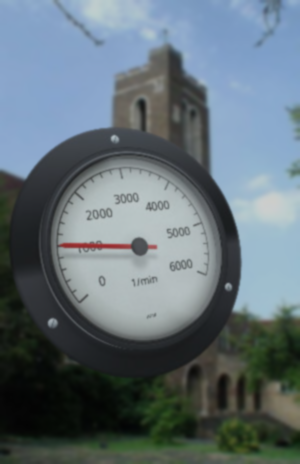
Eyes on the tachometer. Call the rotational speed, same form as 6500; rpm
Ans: 1000; rpm
